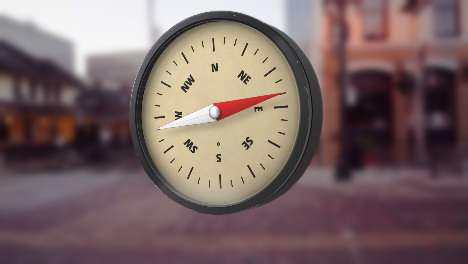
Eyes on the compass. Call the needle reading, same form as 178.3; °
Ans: 80; °
